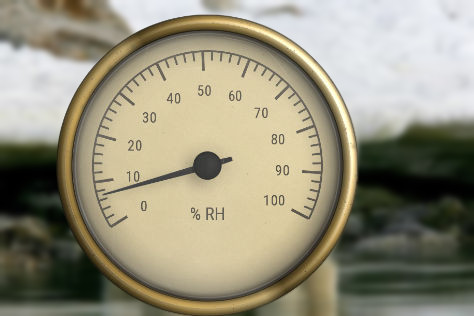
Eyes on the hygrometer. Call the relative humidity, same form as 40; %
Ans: 7; %
